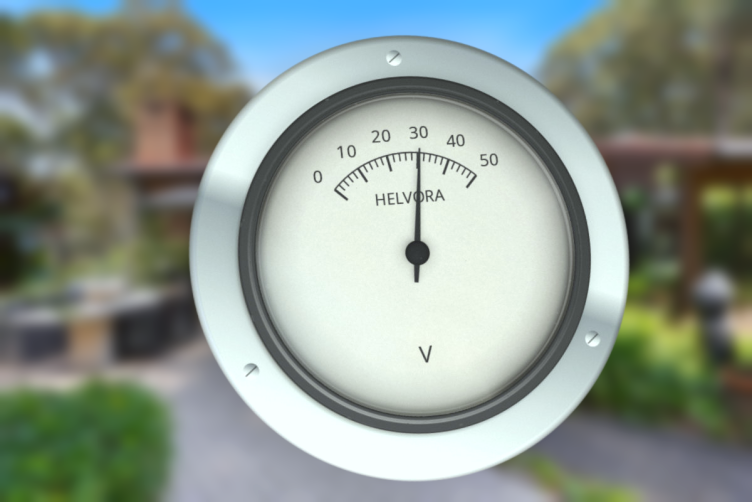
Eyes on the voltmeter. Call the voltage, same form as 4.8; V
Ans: 30; V
